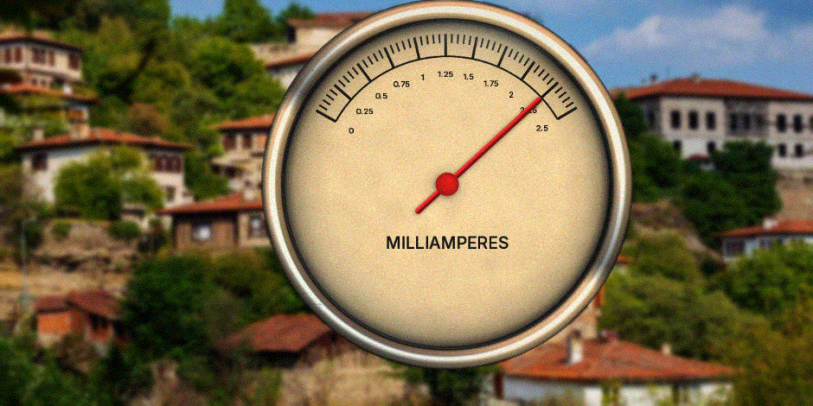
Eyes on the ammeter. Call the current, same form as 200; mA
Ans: 2.25; mA
